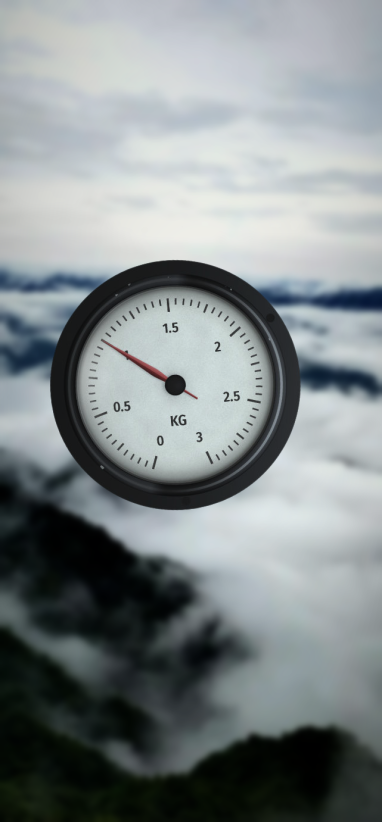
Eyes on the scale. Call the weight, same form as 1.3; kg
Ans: 1; kg
